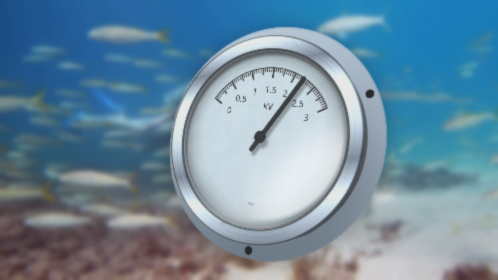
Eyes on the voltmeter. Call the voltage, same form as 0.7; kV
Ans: 2.25; kV
